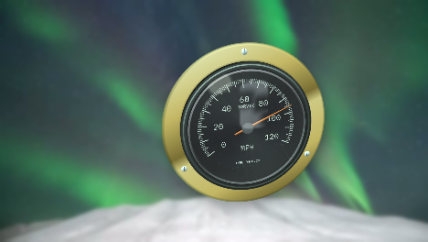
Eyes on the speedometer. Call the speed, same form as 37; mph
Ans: 95; mph
